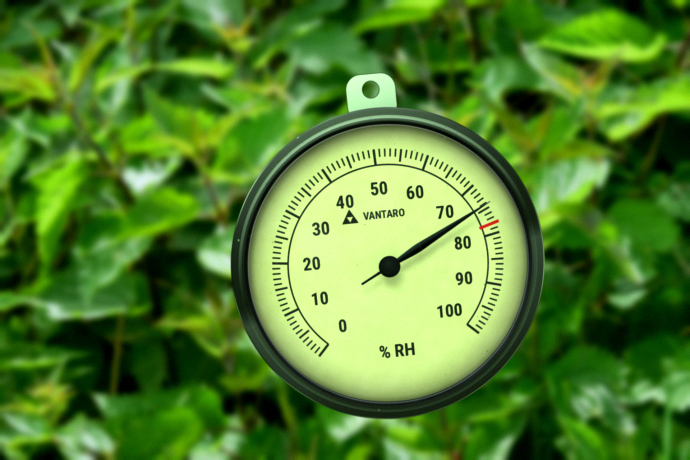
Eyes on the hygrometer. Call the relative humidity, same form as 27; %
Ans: 74; %
